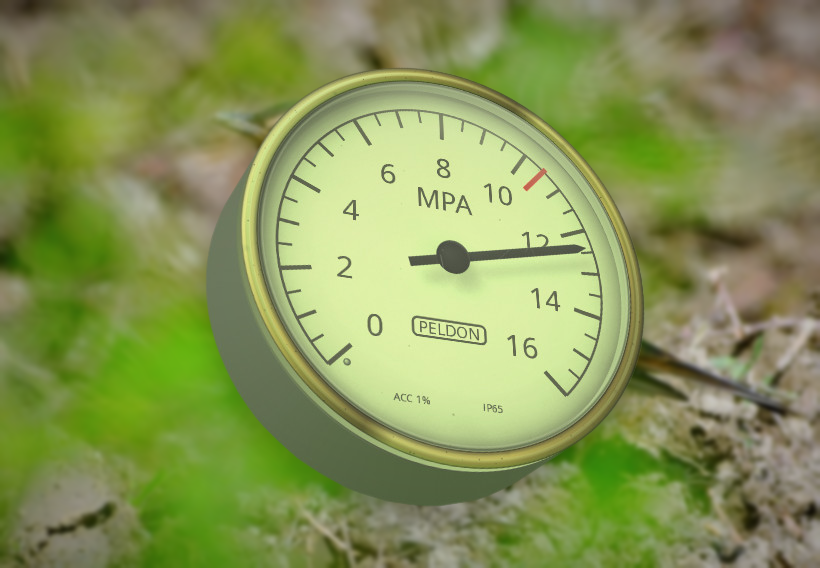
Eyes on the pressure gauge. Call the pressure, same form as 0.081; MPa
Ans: 12.5; MPa
